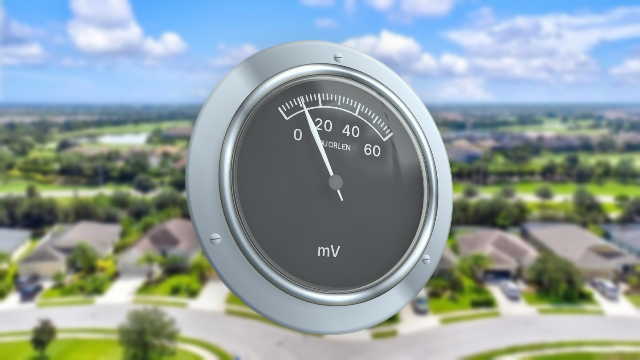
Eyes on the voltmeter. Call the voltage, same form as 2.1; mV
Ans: 10; mV
